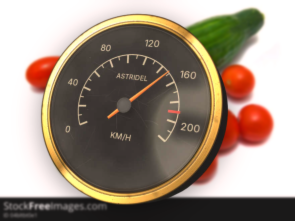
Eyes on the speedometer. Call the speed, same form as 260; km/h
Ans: 150; km/h
